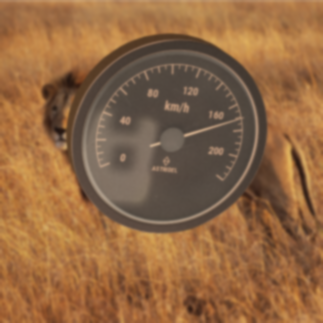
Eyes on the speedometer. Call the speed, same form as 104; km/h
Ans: 170; km/h
